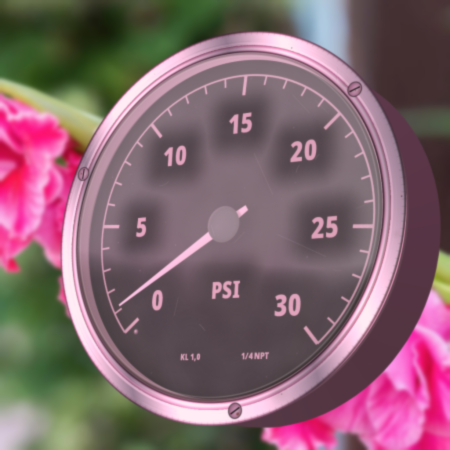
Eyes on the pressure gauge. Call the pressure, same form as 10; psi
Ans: 1; psi
